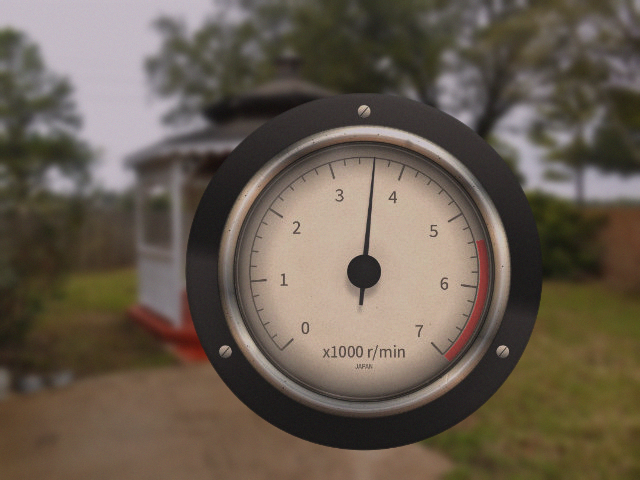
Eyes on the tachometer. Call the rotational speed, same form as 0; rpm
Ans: 3600; rpm
